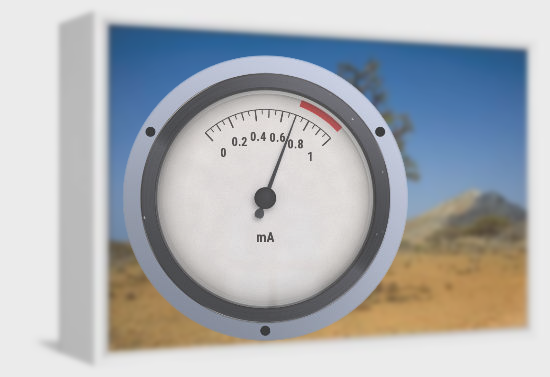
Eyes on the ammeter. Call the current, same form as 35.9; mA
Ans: 0.7; mA
